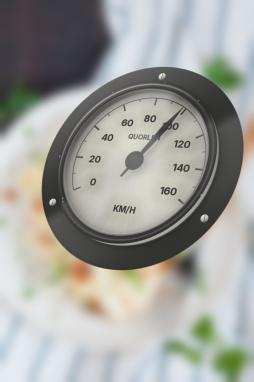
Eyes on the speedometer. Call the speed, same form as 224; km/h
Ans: 100; km/h
